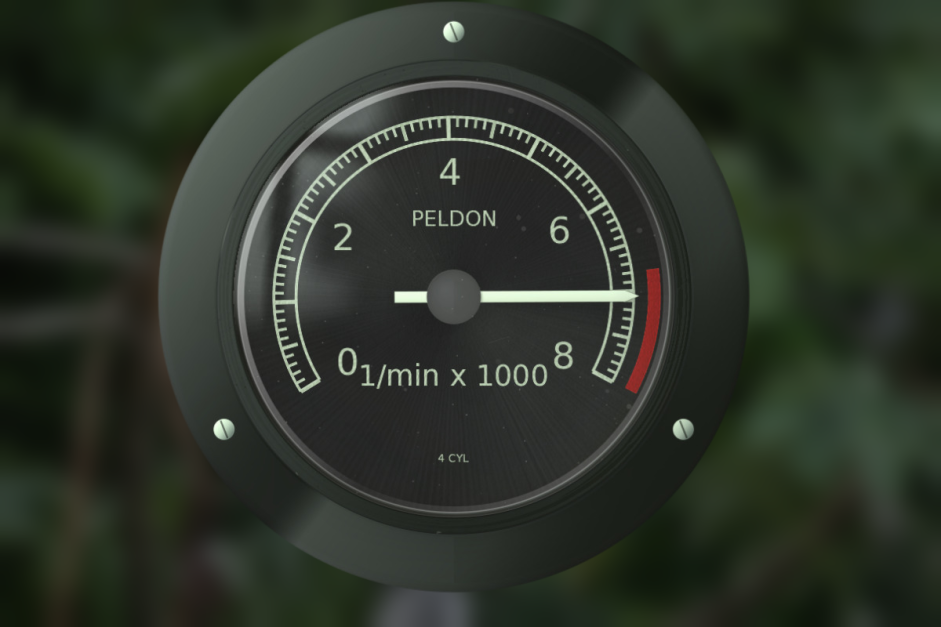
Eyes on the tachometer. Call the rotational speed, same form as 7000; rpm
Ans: 7050; rpm
